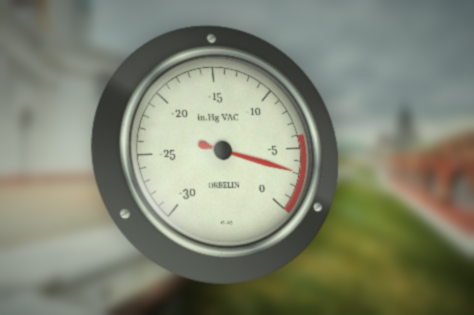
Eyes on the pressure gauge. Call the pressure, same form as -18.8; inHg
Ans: -3; inHg
